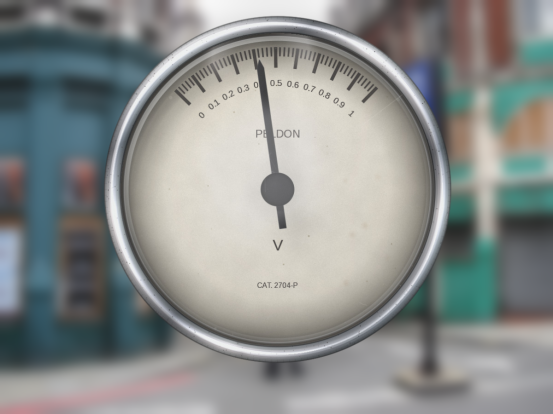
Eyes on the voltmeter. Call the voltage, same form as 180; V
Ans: 0.42; V
